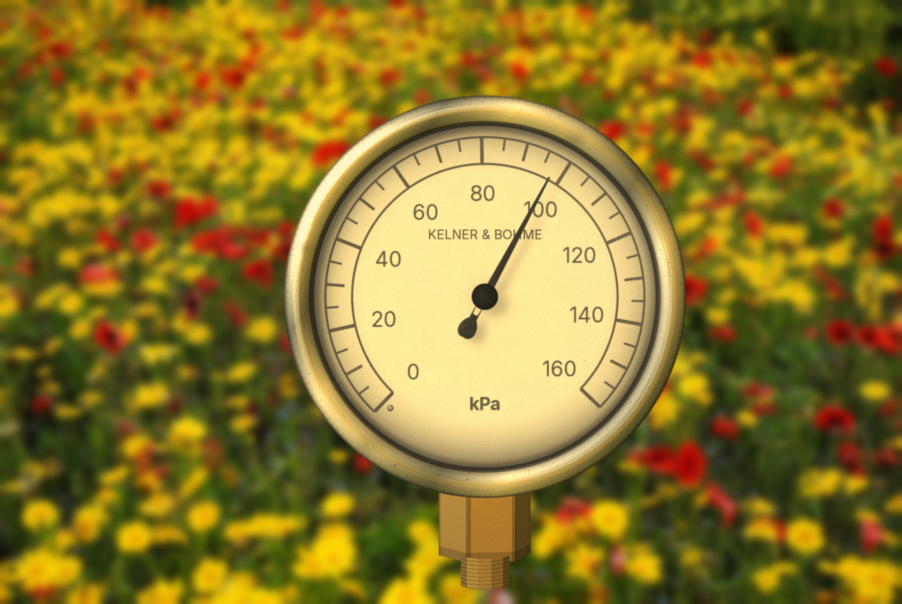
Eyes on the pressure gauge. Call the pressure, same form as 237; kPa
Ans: 97.5; kPa
